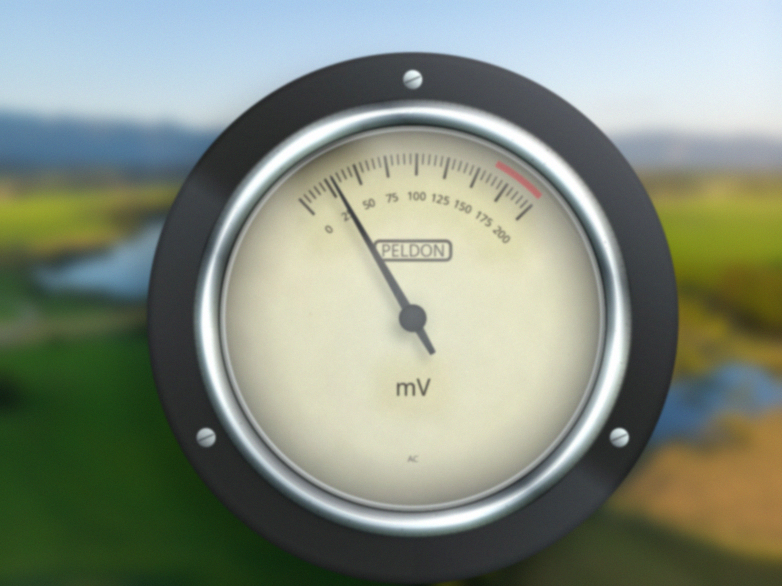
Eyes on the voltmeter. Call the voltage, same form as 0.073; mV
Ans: 30; mV
